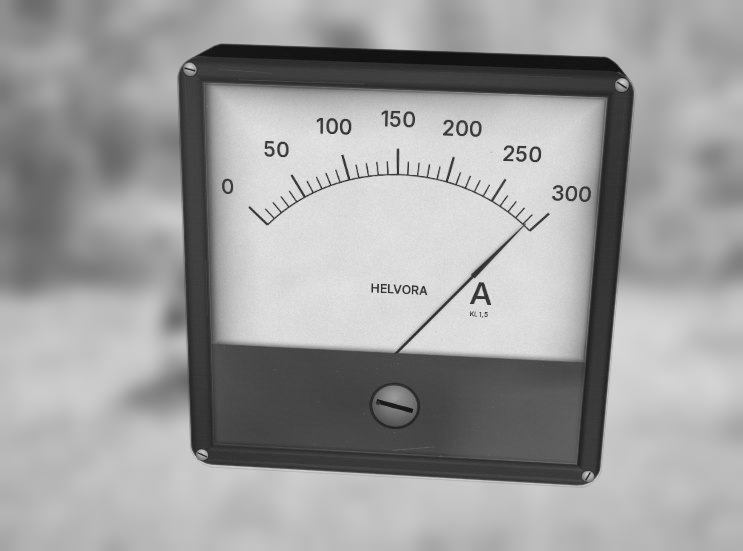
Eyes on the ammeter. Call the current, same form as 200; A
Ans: 290; A
